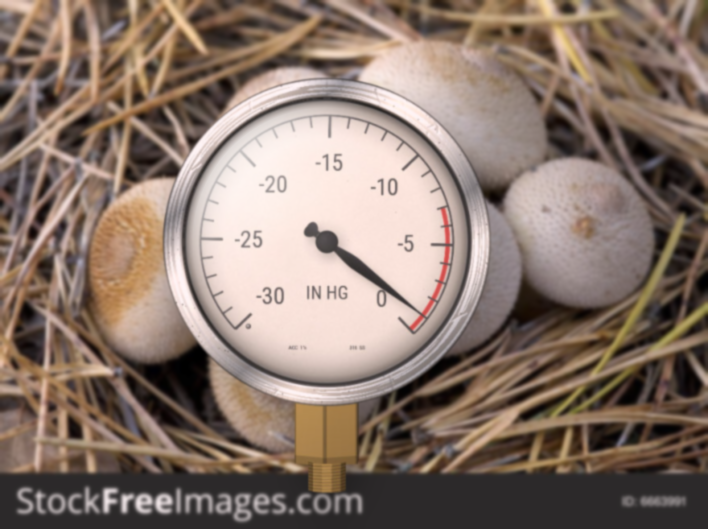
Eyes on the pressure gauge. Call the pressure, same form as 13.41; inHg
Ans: -1; inHg
